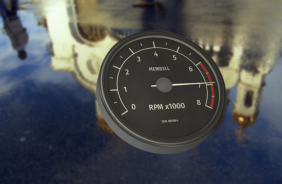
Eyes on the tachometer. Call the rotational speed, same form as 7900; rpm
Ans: 7000; rpm
